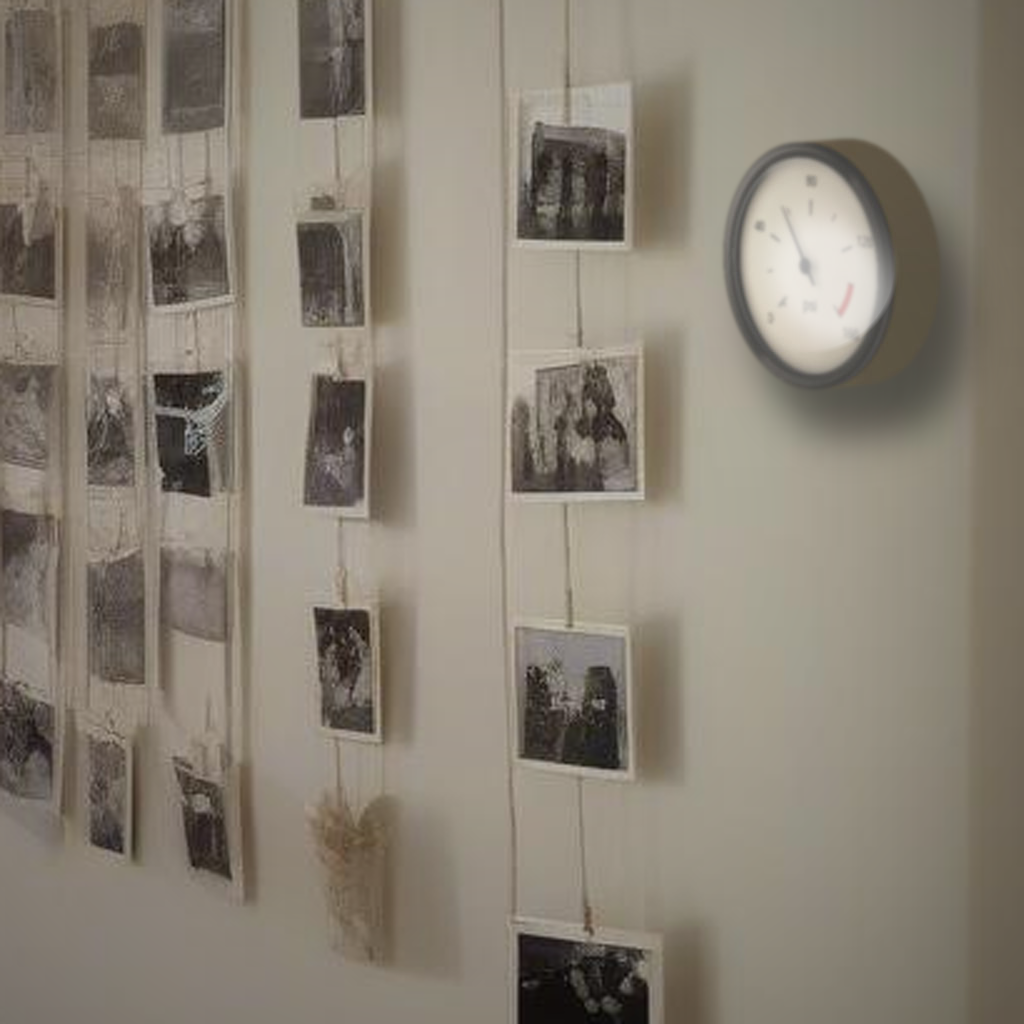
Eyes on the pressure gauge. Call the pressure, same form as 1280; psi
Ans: 60; psi
